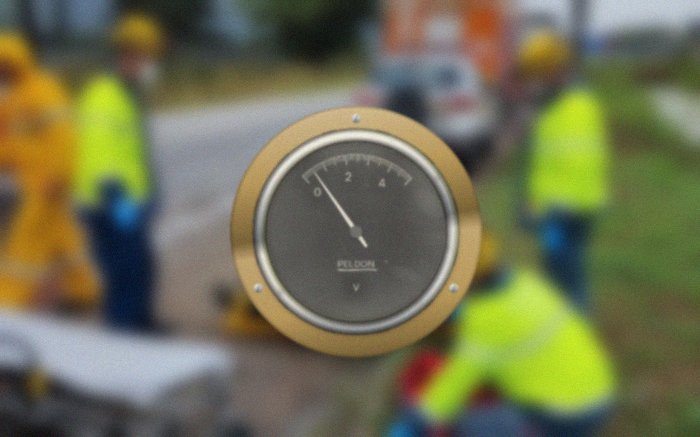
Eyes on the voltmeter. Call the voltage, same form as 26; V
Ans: 0.5; V
